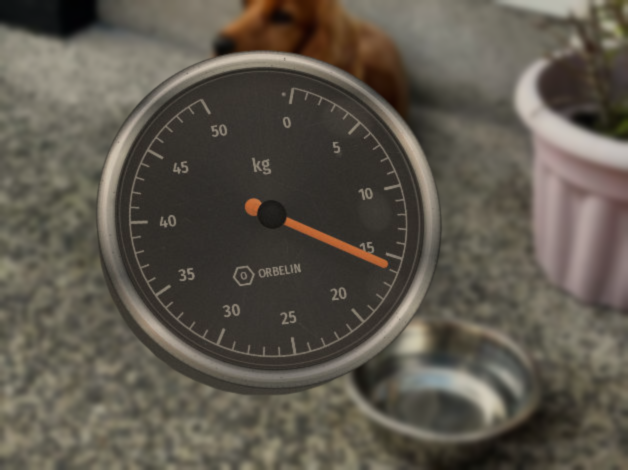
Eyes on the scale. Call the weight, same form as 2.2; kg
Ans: 16; kg
